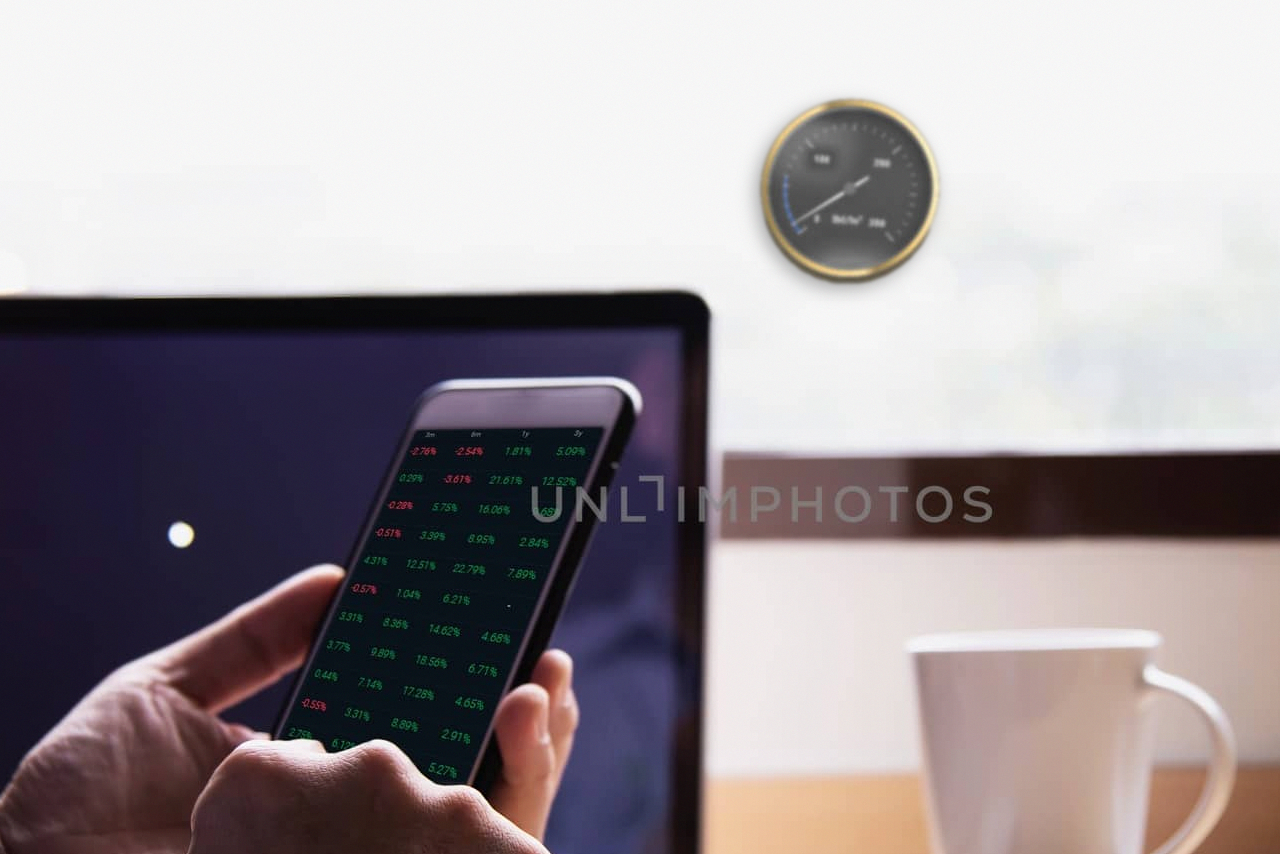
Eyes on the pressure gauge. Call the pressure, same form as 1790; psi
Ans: 10; psi
